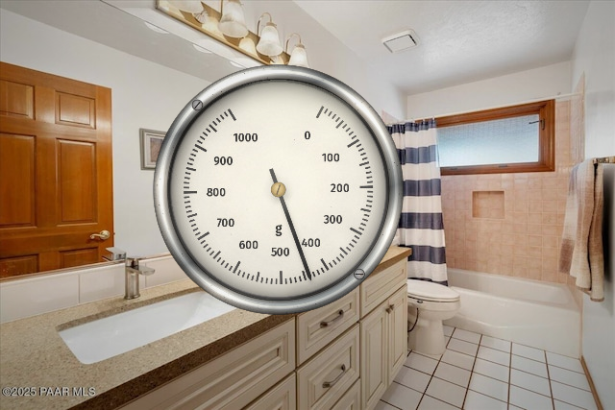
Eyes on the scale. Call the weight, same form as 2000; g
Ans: 440; g
